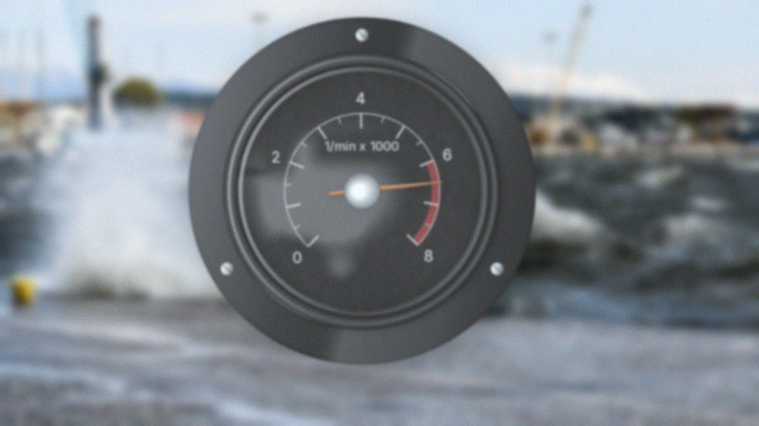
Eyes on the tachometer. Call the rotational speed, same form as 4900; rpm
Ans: 6500; rpm
